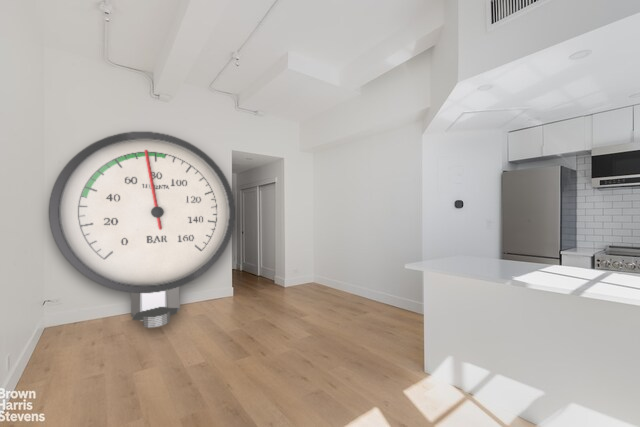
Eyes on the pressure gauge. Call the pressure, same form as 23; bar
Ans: 75; bar
